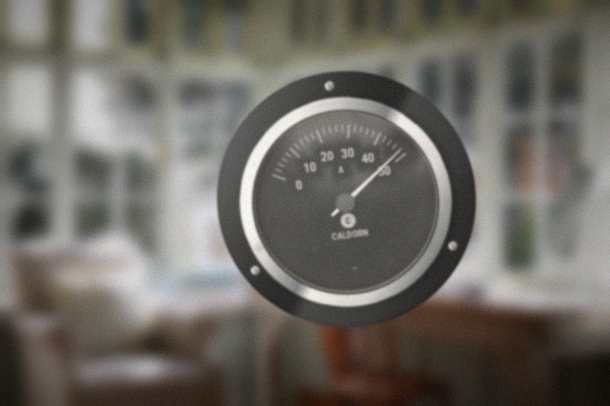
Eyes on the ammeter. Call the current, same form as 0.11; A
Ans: 48; A
